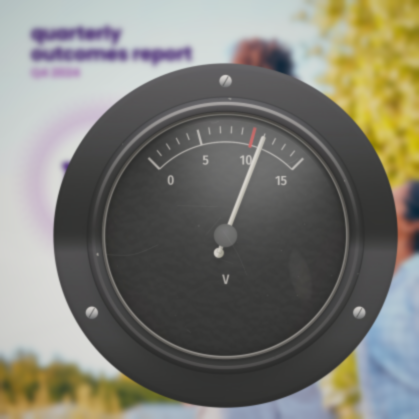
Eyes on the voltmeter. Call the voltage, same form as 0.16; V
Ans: 11; V
